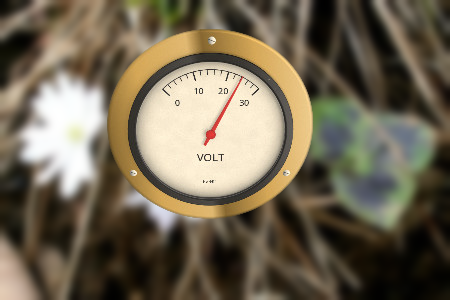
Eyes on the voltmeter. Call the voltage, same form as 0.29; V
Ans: 24; V
